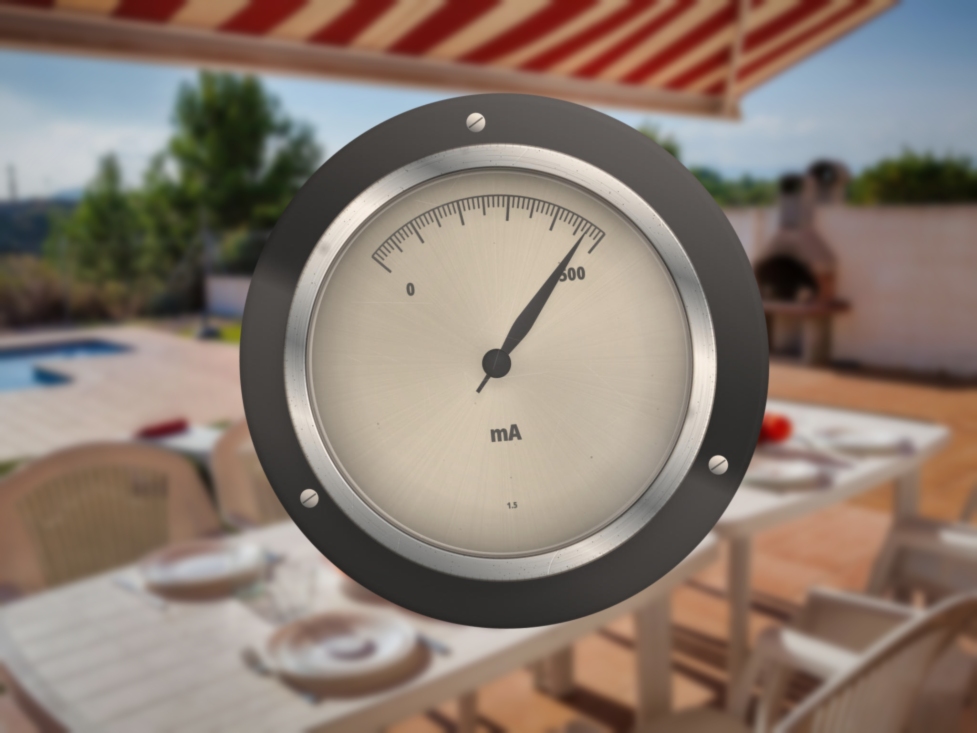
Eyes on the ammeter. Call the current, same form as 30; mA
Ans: 470; mA
